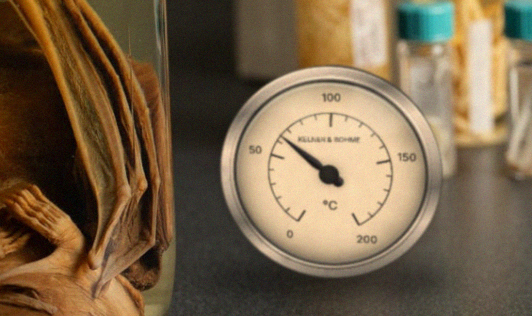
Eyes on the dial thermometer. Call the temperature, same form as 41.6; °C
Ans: 65; °C
